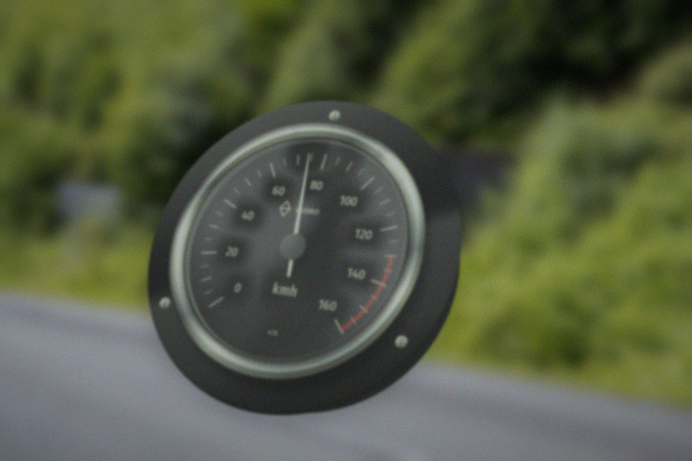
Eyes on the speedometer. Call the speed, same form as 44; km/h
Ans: 75; km/h
